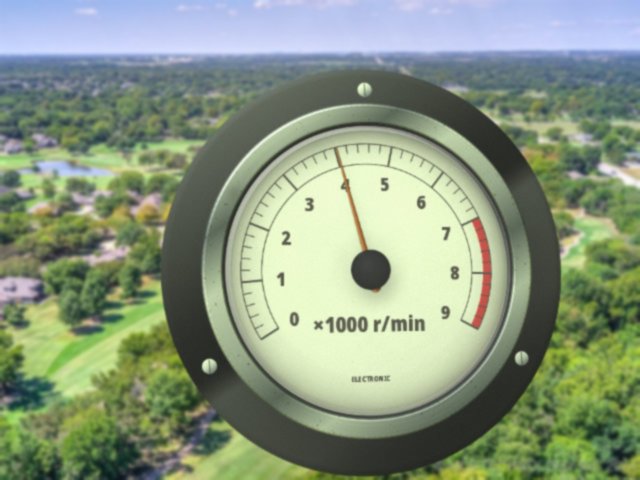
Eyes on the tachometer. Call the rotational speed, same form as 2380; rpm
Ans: 4000; rpm
